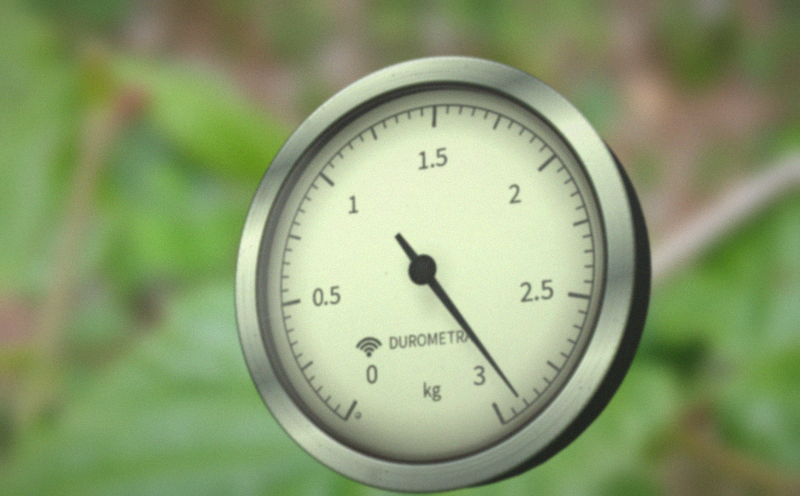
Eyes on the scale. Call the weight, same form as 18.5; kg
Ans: 2.9; kg
